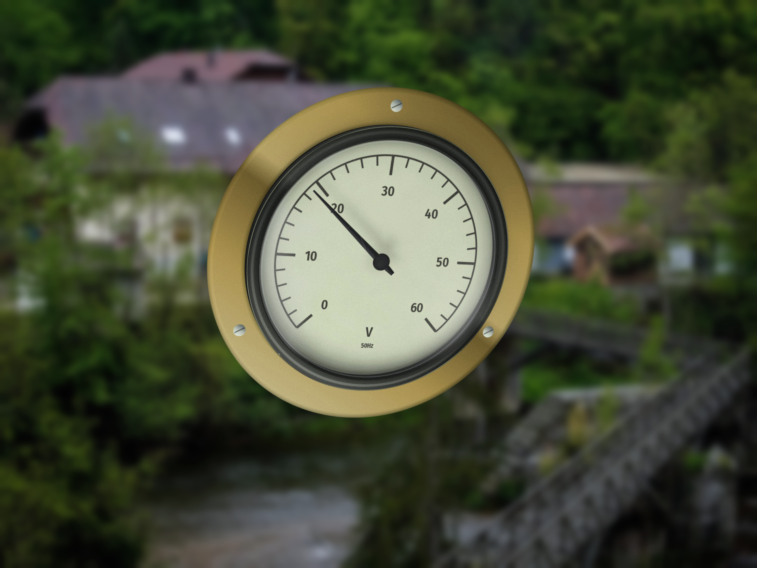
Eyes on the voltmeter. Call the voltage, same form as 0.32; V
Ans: 19; V
